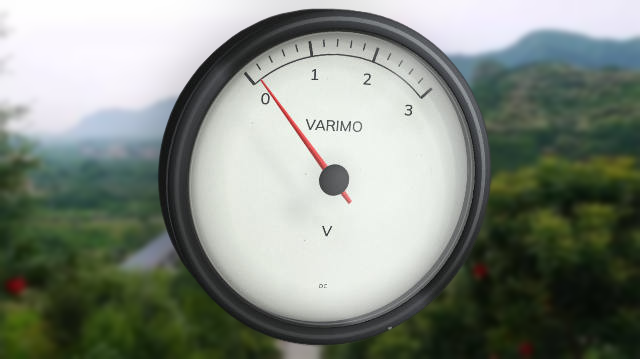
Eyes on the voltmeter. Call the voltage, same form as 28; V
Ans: 0.1; V
